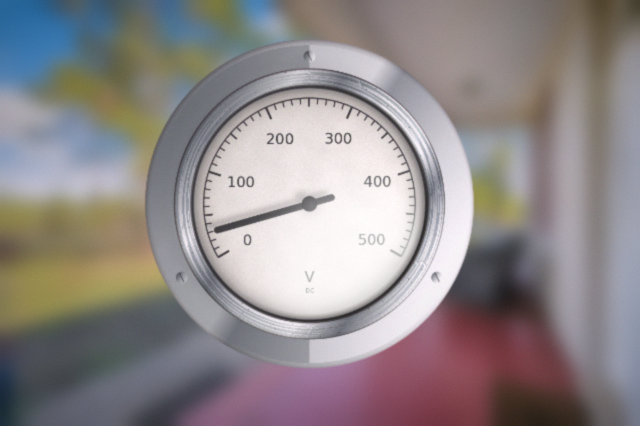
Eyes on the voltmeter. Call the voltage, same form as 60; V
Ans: 30; V
